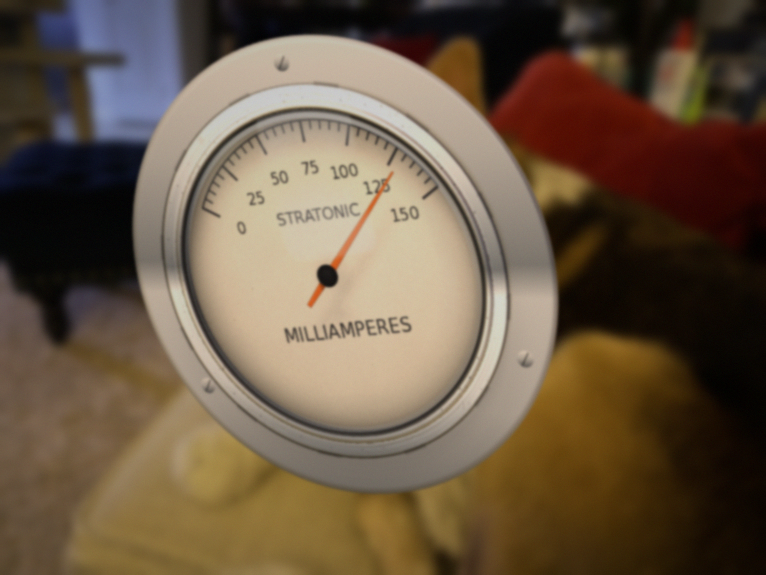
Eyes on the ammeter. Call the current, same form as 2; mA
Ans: 130; mA
